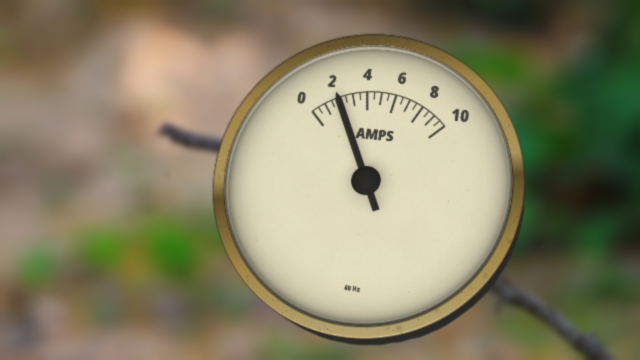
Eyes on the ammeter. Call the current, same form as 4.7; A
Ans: 2; A
